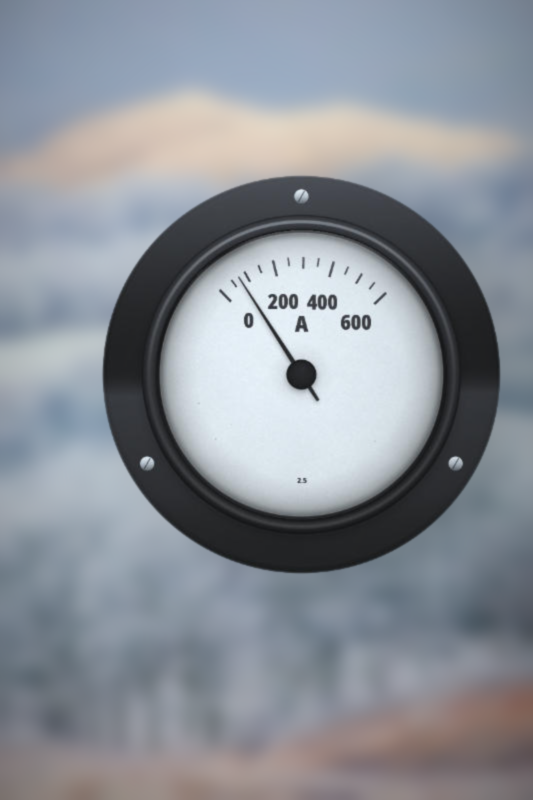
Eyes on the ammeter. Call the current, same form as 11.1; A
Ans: 75; A
